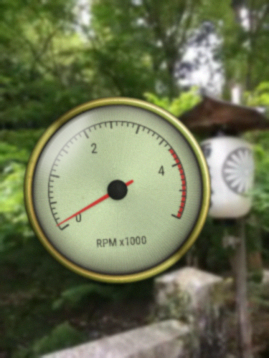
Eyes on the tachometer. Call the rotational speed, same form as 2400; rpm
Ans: 100; rpm
